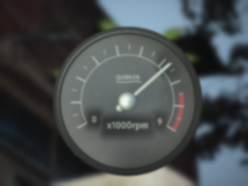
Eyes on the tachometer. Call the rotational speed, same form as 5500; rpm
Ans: 6250; rpm
